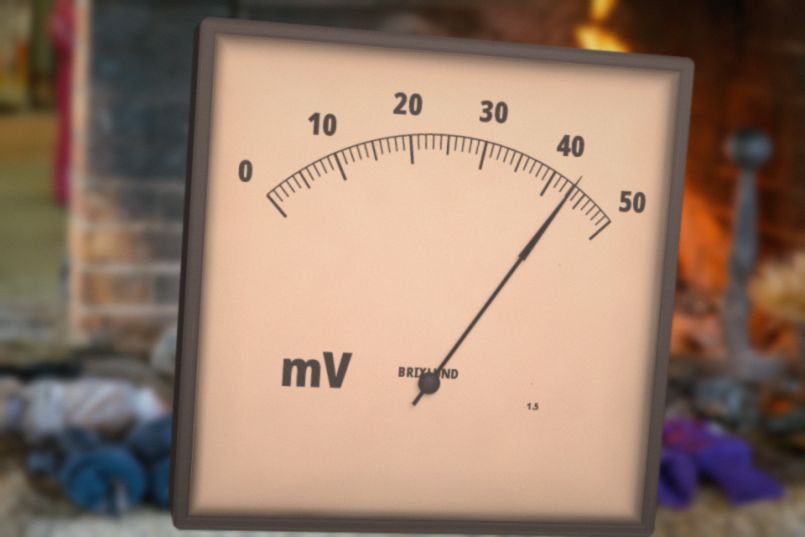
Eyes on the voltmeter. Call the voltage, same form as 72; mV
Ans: 43; mV
